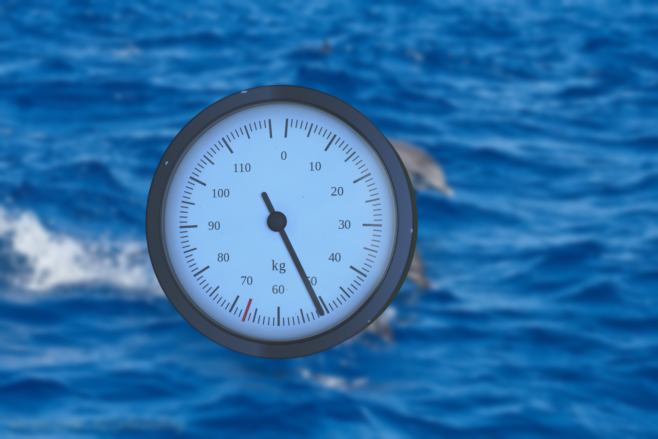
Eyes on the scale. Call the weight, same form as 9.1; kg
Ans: 51; kg
